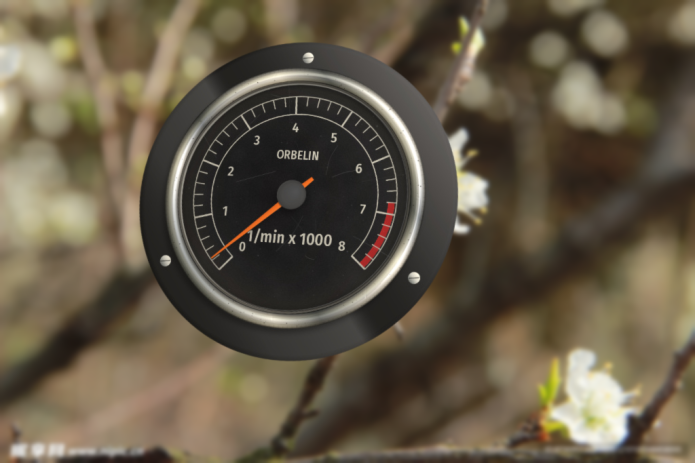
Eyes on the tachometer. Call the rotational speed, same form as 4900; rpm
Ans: 200; rpm
